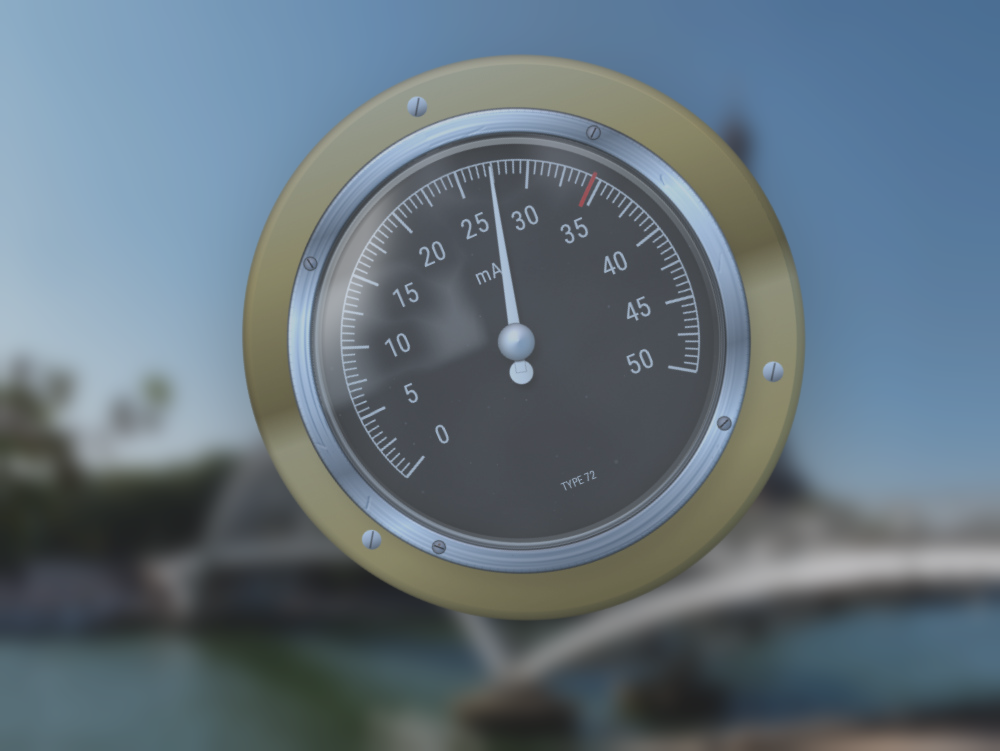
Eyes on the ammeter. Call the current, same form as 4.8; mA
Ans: 27.5; mA
